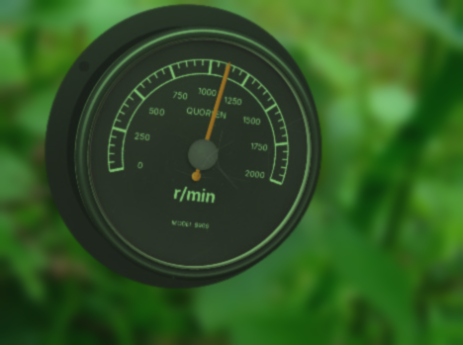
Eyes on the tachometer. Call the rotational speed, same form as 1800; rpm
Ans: 1100; rpm
